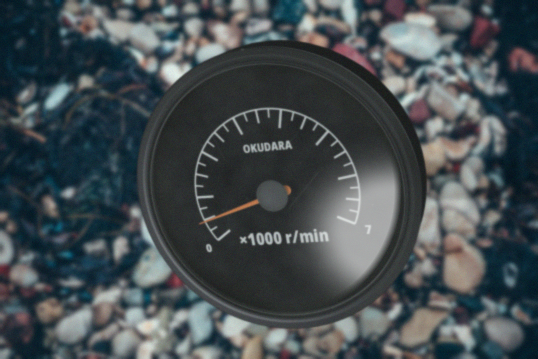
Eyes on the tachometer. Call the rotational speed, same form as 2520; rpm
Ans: 500; rpm
